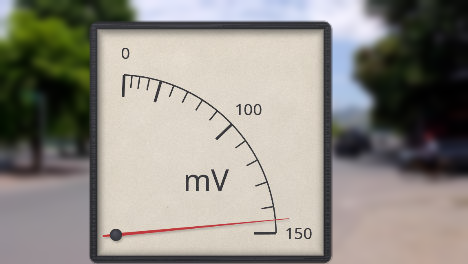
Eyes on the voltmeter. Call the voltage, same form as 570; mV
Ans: 145; mV
